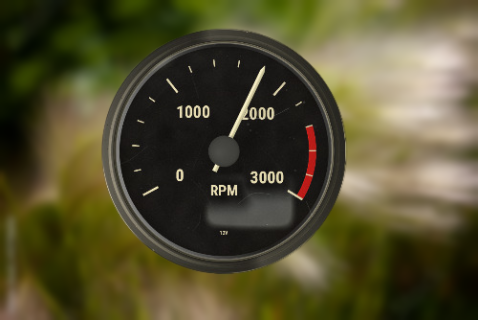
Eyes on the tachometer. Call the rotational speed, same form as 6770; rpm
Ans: 1800; rpm
